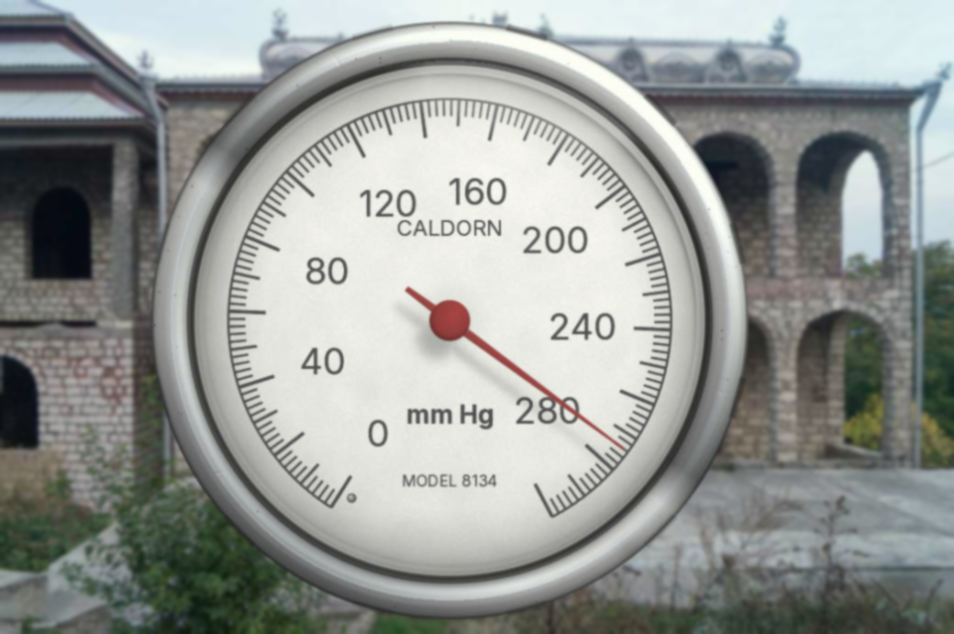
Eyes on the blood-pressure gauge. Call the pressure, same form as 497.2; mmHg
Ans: 274; mmHg
